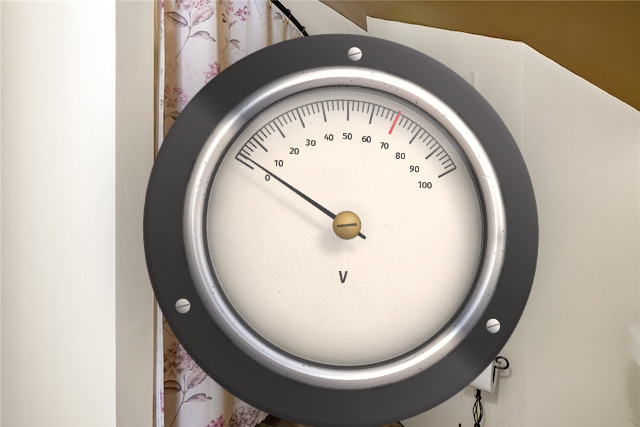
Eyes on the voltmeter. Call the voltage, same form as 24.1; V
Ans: 2; V
